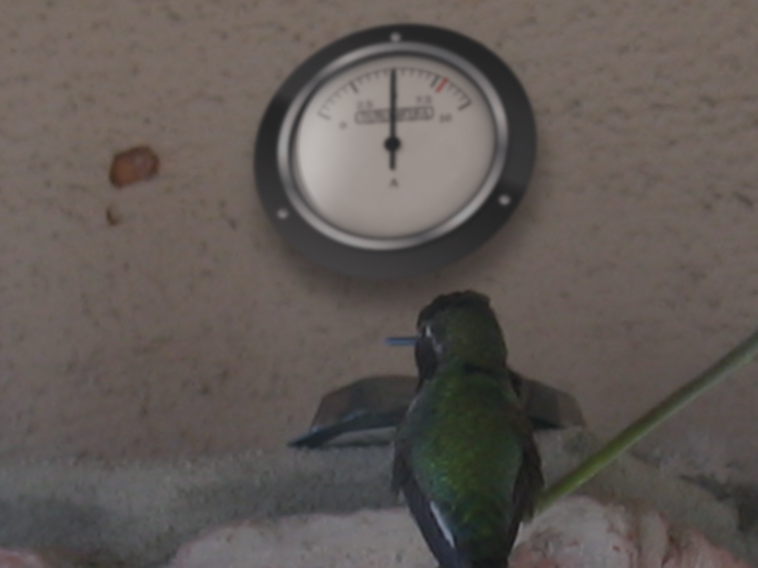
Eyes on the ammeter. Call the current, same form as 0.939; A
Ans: 5; A
